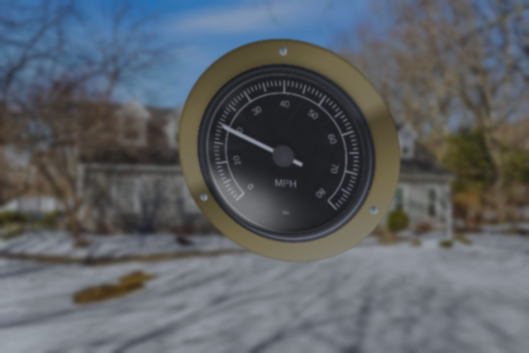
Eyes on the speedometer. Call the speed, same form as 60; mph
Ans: 20; mph
